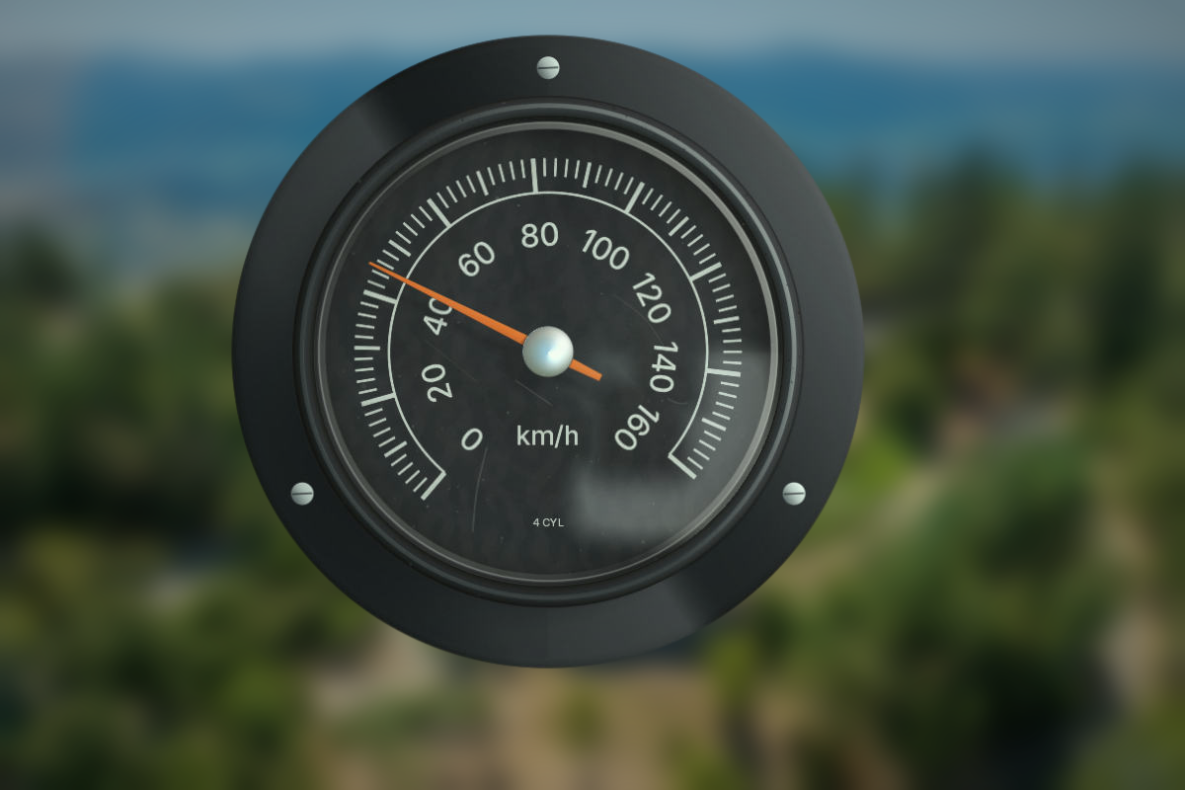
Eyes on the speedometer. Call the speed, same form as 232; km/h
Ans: 45; km/h
